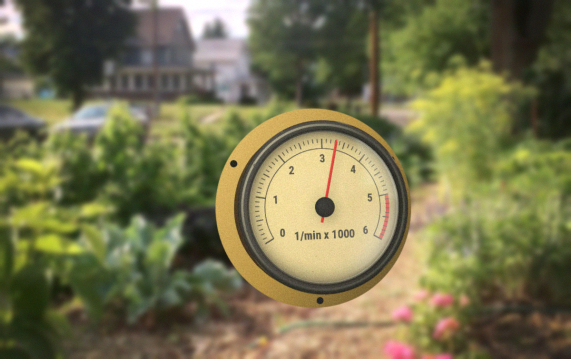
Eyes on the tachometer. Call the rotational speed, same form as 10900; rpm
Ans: 3300; rpm
